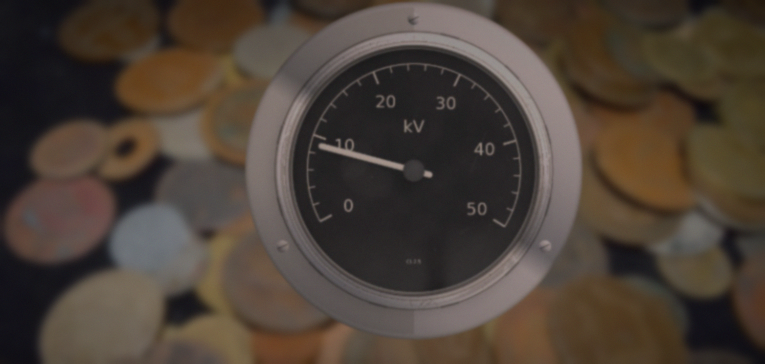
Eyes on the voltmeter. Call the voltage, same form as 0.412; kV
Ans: 9; kV
